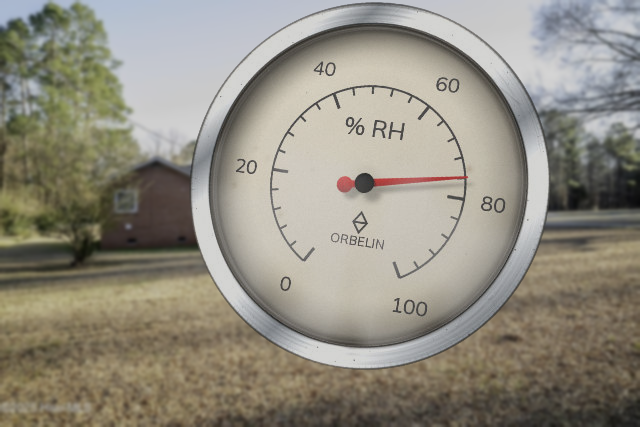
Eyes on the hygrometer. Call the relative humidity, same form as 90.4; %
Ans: 76; %
